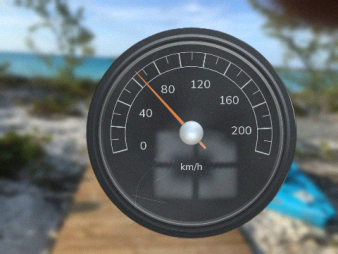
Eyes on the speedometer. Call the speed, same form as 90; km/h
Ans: 65; km/h
